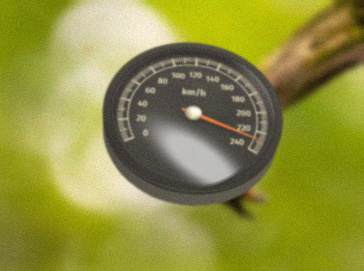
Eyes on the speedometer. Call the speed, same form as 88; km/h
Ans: 230; km/h
